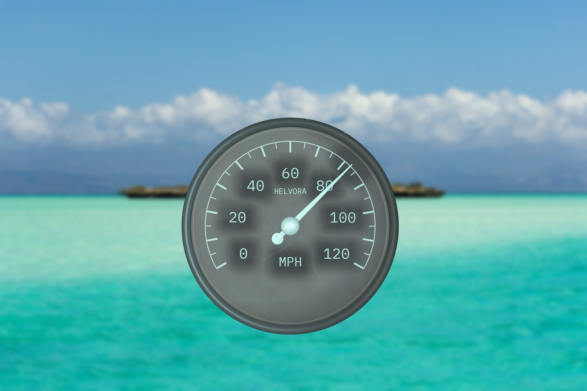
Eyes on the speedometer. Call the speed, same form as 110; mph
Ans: 82.5; mph
